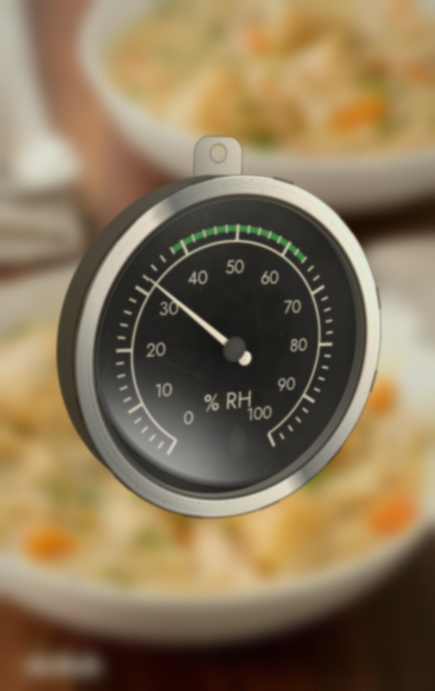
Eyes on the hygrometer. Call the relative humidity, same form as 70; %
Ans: 32; %
